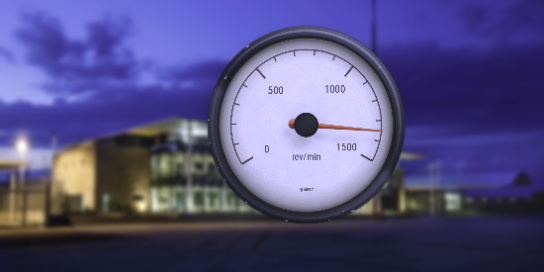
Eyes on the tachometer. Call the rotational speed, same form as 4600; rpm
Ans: 1350; rpm
